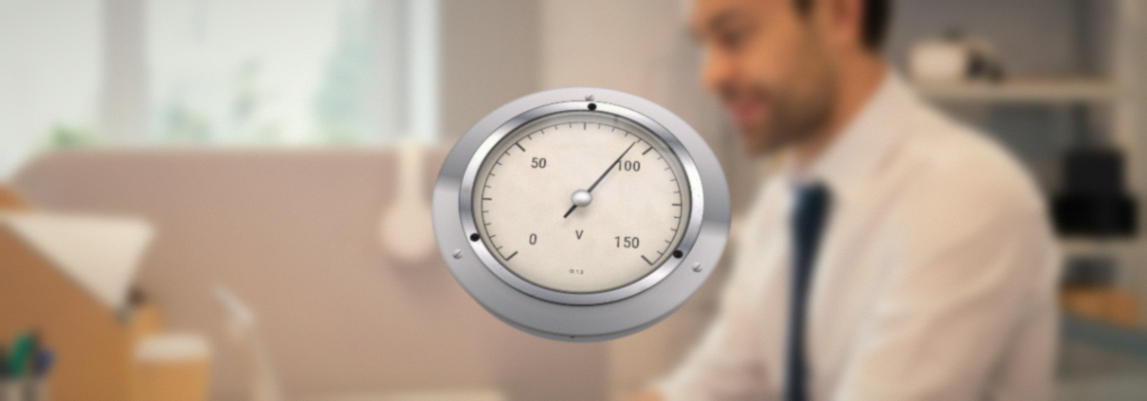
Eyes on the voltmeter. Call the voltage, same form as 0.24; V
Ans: 95; V
